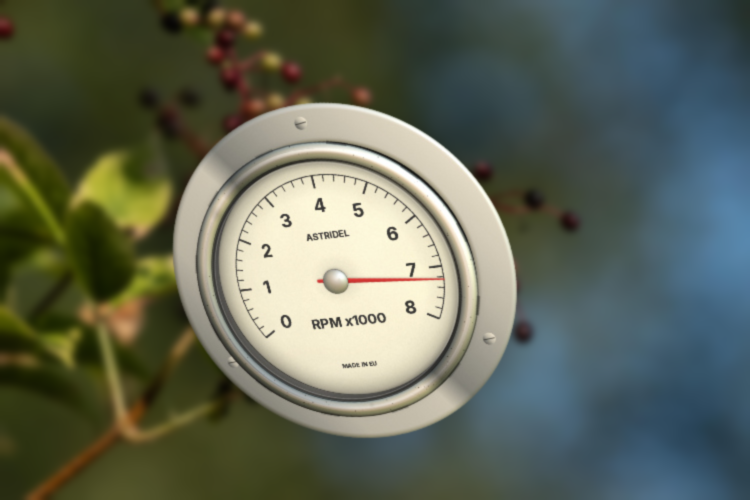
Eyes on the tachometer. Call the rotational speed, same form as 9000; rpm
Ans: 7200; rpm
